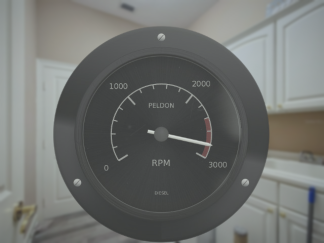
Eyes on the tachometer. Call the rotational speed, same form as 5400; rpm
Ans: 2800; rpm
